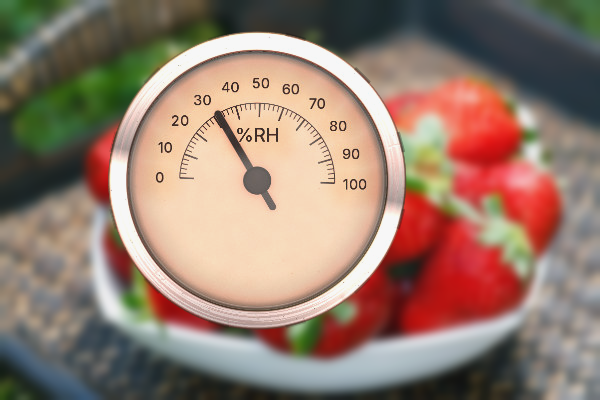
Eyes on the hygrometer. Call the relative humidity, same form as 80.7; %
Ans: 32; %
